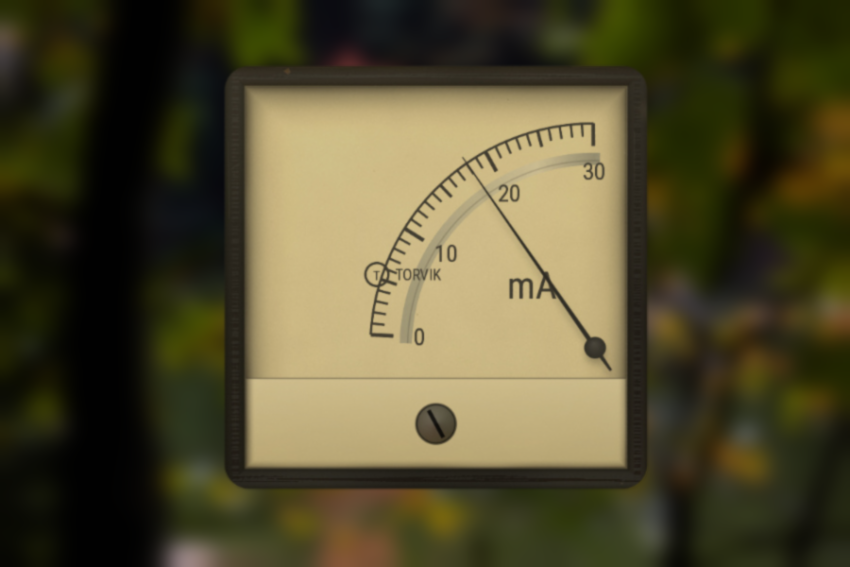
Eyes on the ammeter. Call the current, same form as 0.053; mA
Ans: 18; mA
